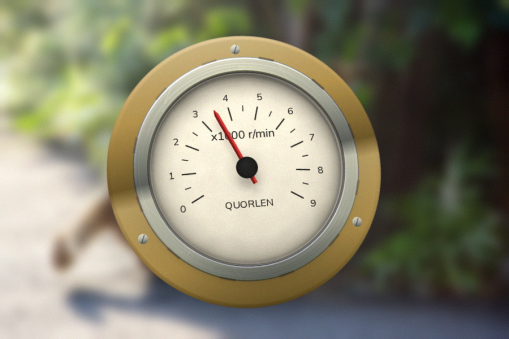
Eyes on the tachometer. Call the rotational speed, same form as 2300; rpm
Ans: 3500; rpm
